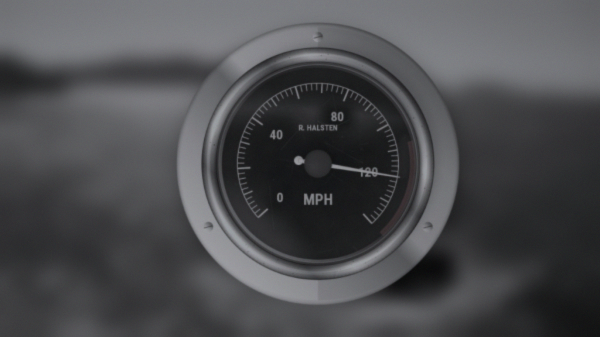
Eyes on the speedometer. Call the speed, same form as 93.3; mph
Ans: 120; mph
